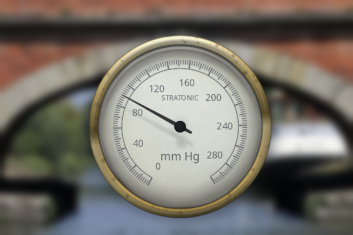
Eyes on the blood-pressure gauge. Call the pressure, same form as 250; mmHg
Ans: 90; mmHg
